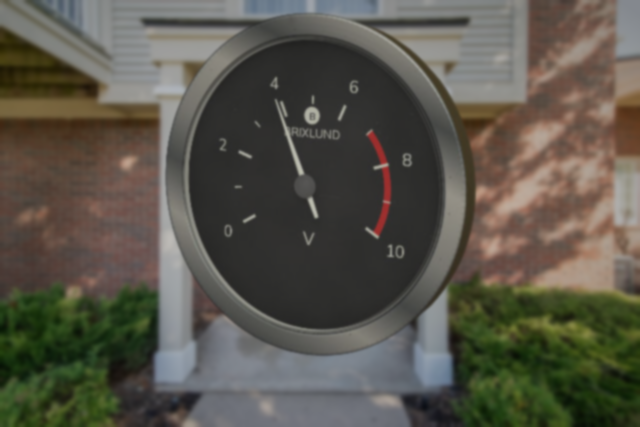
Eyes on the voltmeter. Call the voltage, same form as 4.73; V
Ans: 4; V
